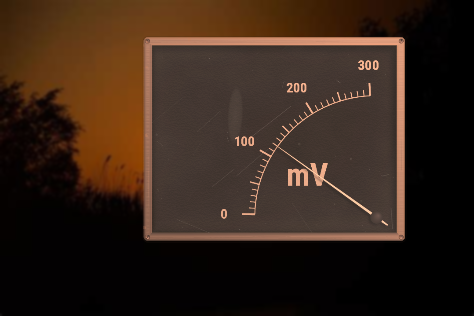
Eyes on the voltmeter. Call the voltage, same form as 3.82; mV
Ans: 120; mV
